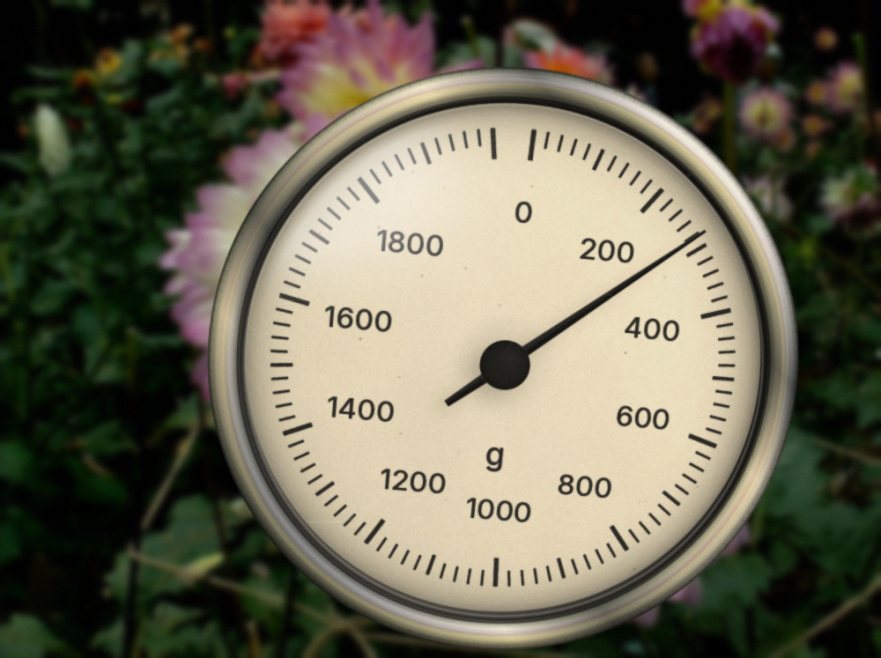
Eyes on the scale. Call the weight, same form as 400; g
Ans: 280; g
